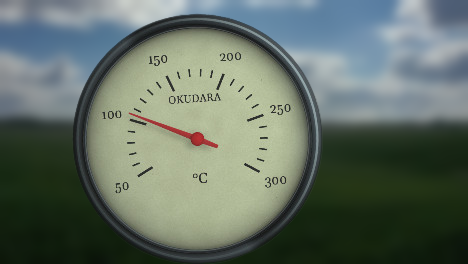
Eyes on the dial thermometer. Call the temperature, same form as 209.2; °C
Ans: 105; °C
